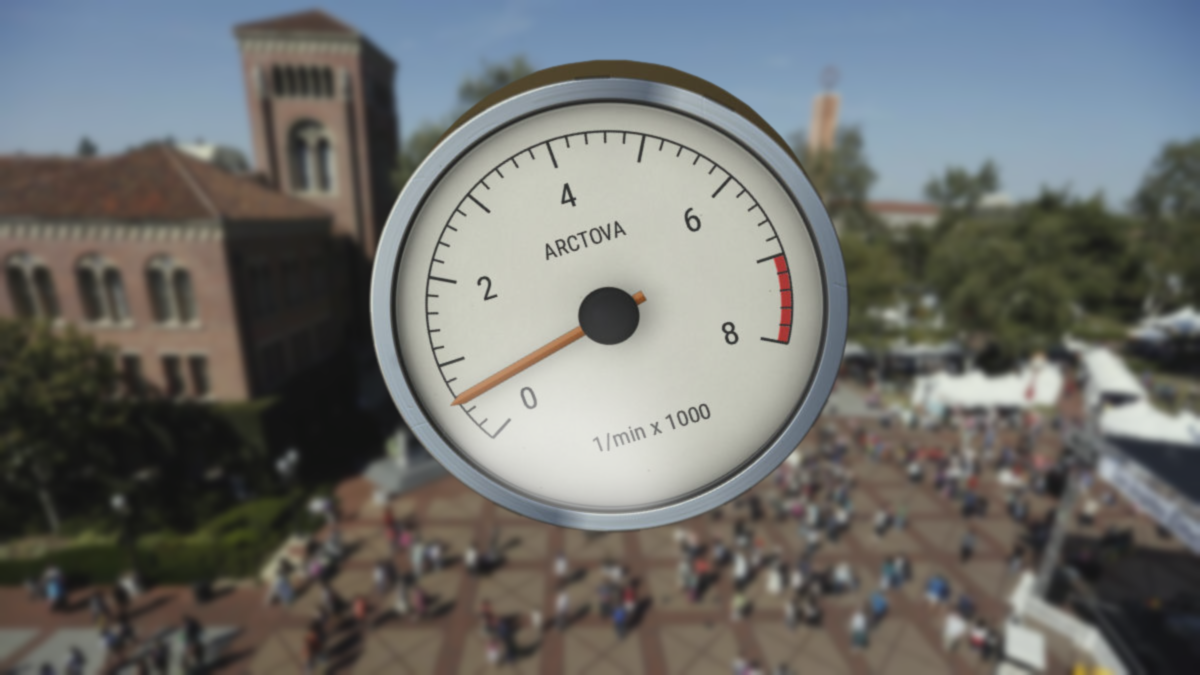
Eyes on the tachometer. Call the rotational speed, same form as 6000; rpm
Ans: 600; rpm
